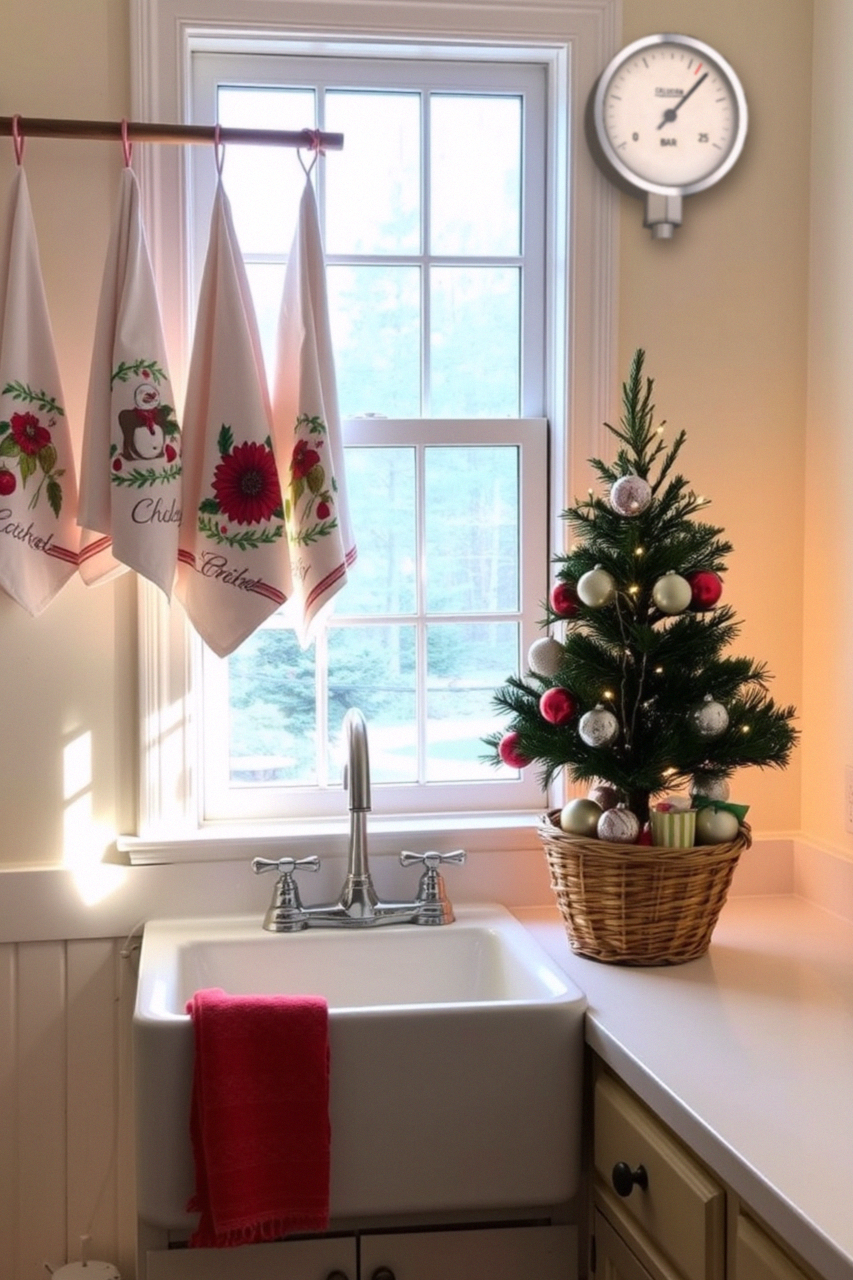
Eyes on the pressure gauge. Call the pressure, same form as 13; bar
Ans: 17; bar
